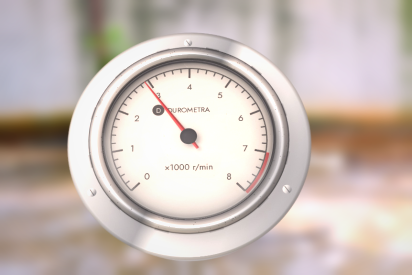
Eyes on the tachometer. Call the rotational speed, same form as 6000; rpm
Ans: 2900; rpm
